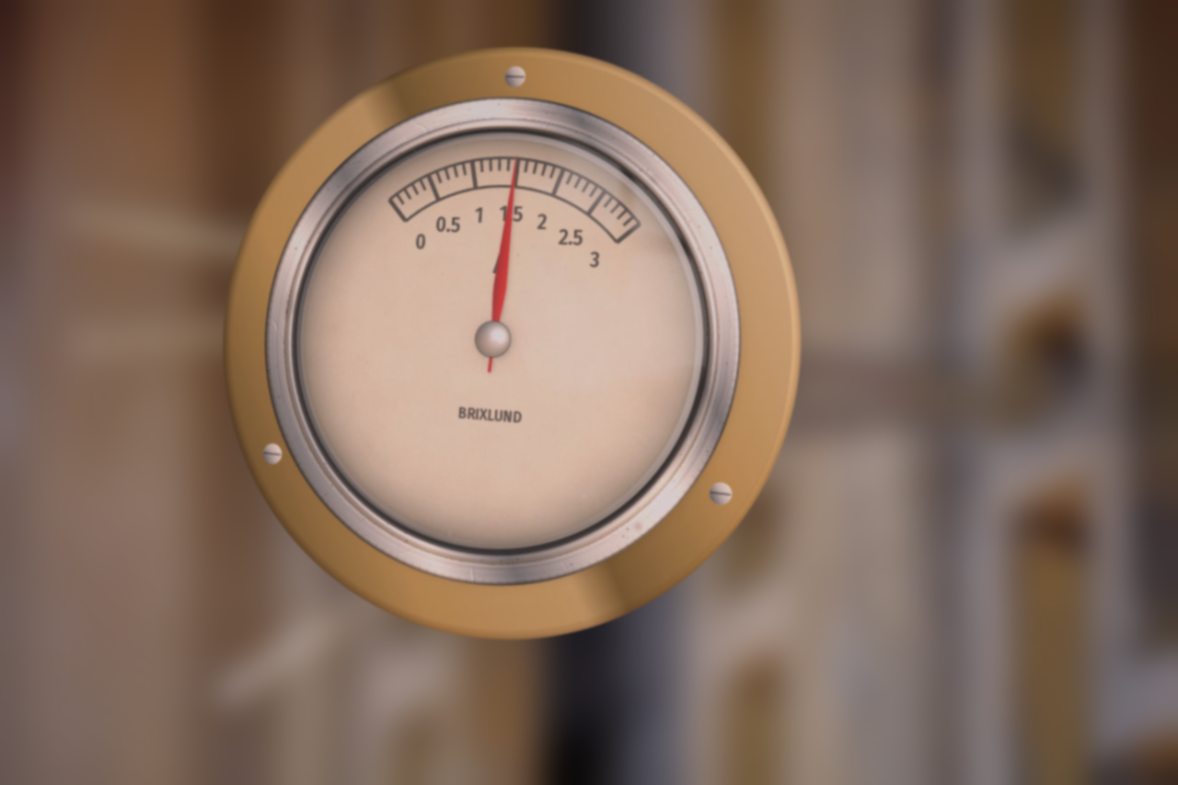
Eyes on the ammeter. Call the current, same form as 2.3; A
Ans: 1.5; A
